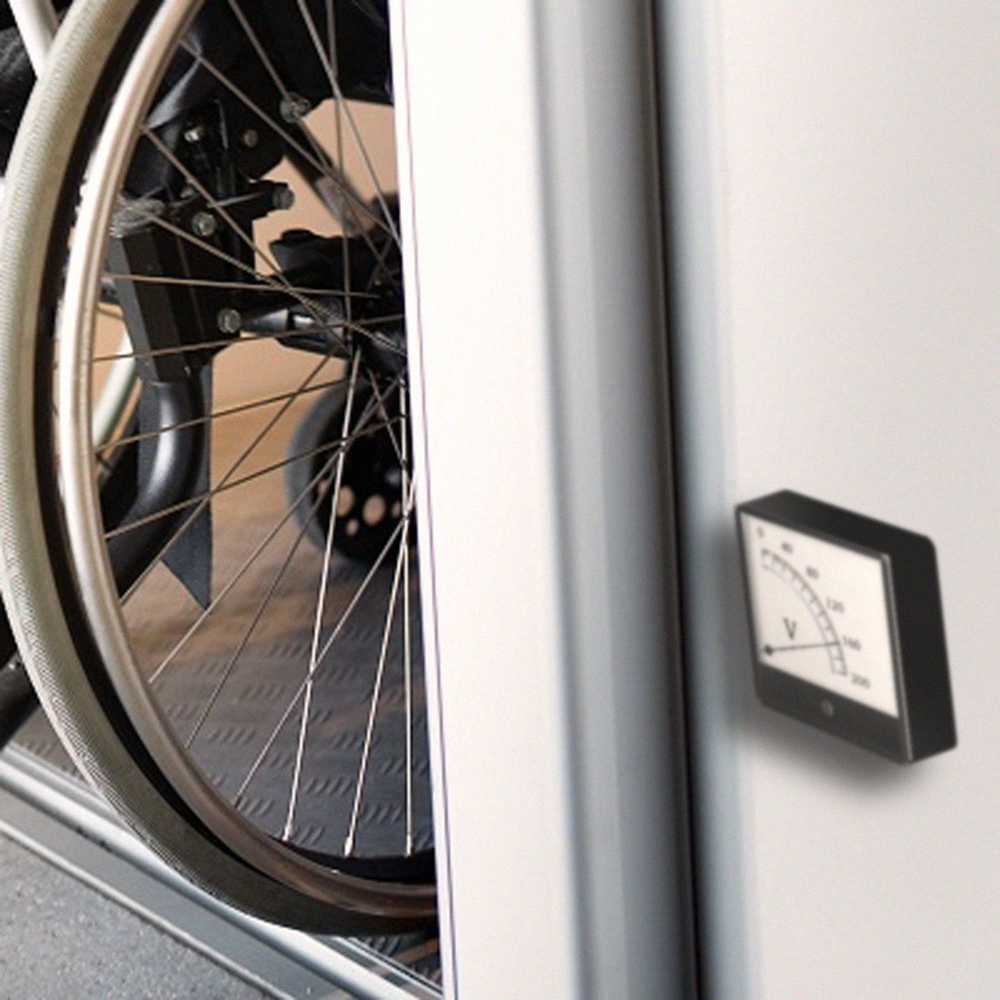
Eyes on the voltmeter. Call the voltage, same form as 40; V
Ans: 160; V
